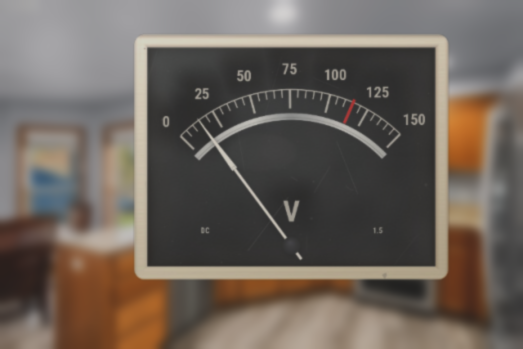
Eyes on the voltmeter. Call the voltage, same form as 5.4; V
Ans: 15; V
